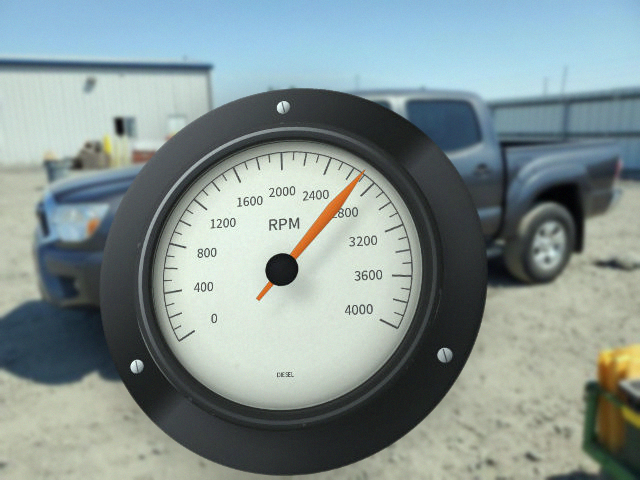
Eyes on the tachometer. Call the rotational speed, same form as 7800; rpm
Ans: 2700; rpm
